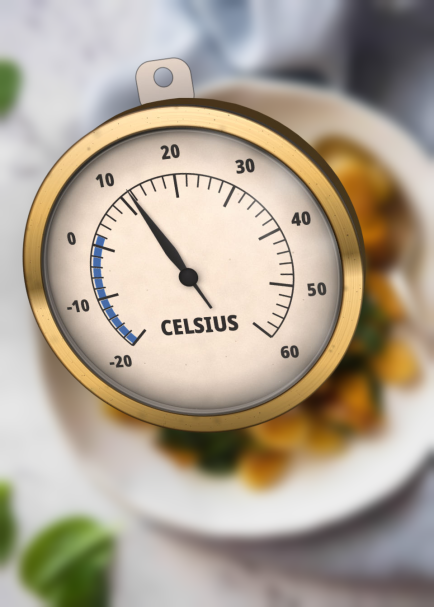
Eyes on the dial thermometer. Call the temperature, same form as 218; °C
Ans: 12; °C
